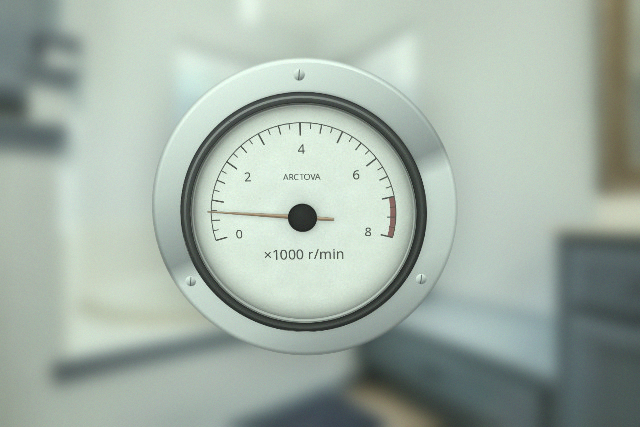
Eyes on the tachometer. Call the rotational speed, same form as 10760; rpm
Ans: 750; rpm
